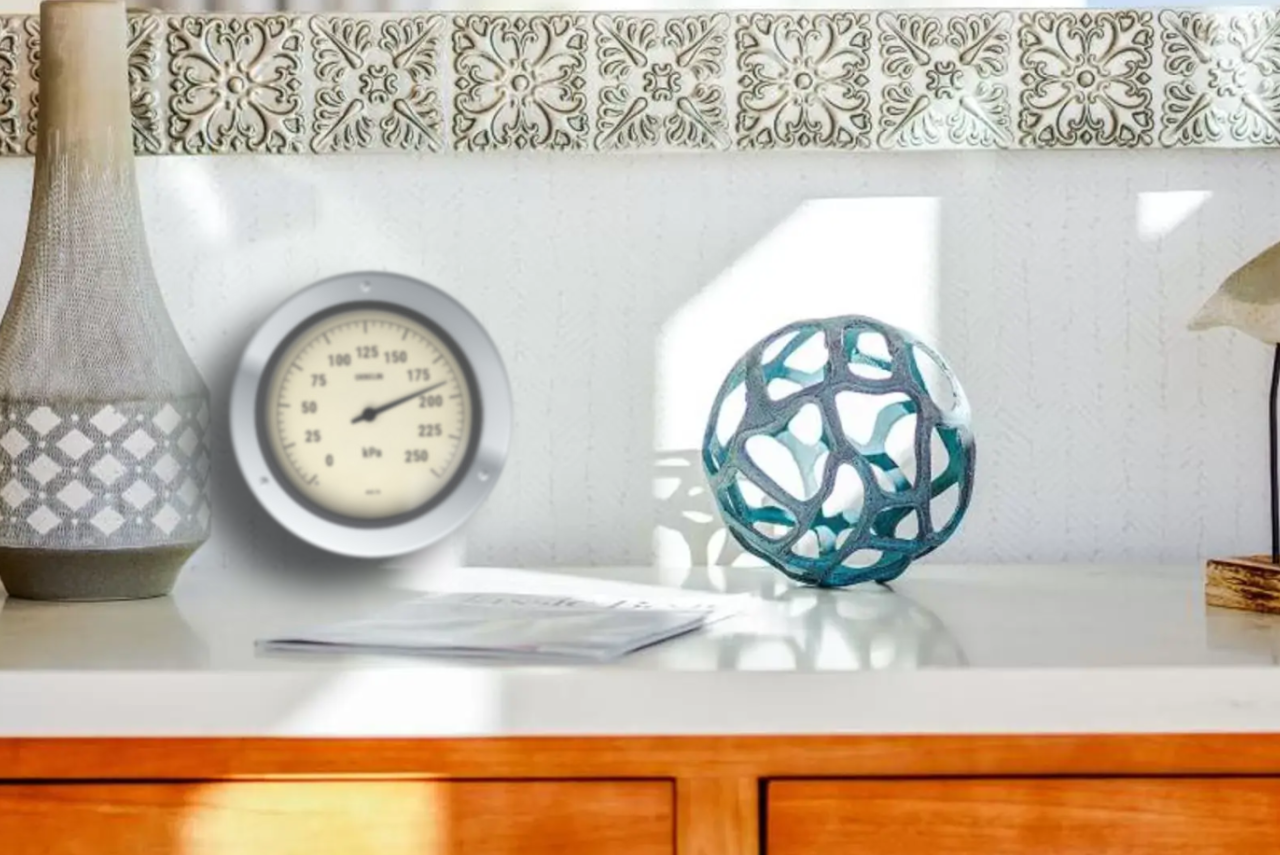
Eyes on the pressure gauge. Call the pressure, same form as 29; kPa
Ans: 190; kPa
